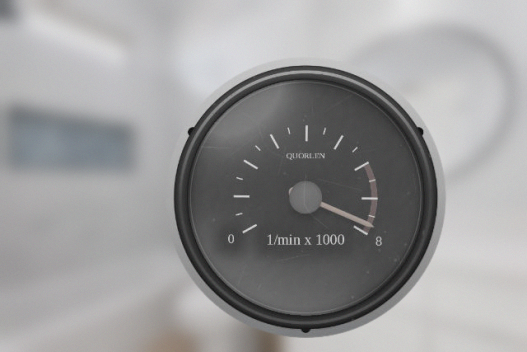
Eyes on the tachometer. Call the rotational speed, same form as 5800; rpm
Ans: 7750; rpm
